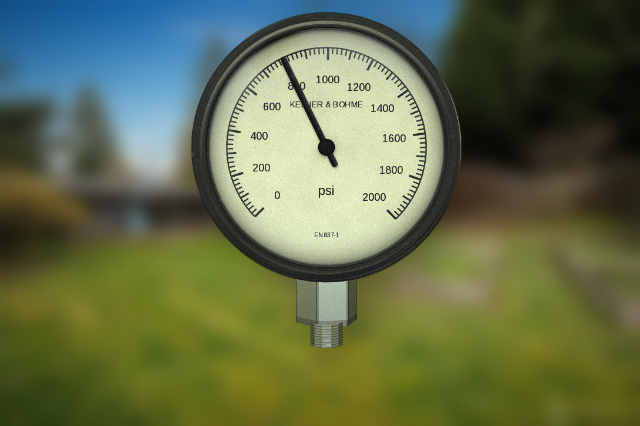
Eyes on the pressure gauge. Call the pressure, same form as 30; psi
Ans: 800; psi
